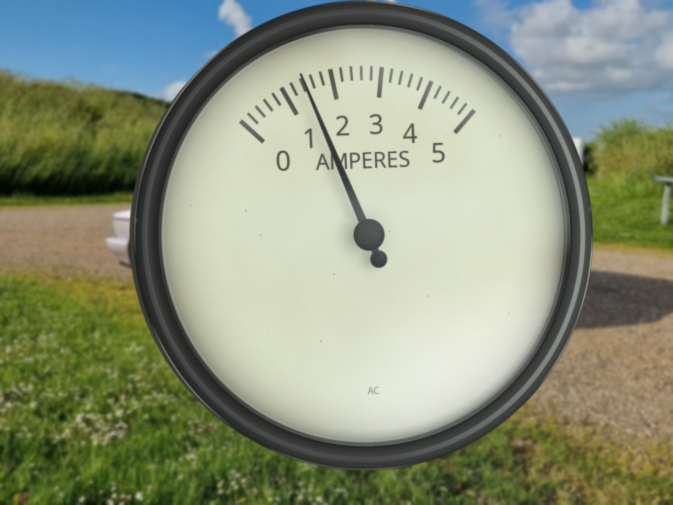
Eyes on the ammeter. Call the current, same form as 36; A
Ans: 1.4; A
